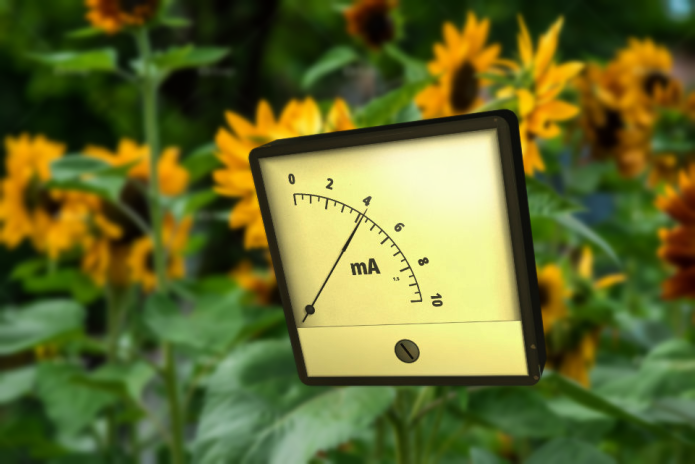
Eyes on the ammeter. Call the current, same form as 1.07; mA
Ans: 4.25; mA
